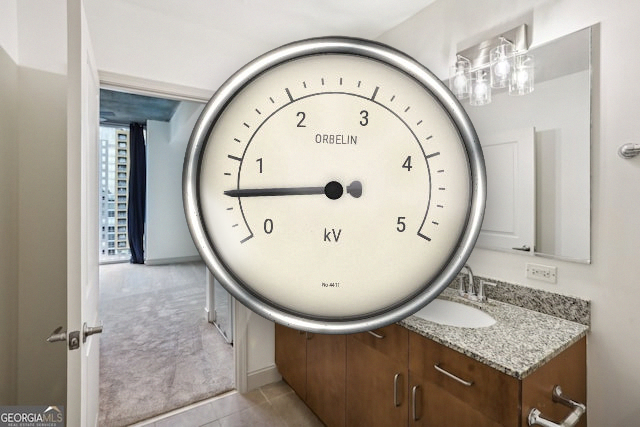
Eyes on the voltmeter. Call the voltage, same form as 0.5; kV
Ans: 0.6; kV
